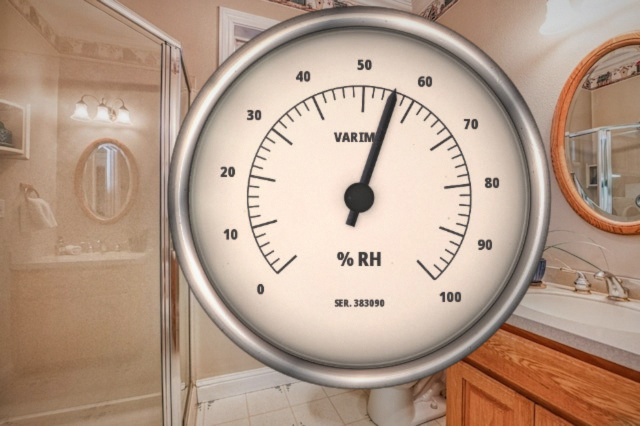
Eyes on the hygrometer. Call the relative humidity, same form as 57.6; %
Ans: 56; %
